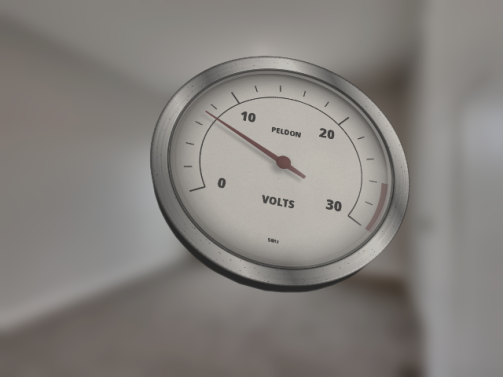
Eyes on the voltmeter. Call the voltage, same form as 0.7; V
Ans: 7; V
